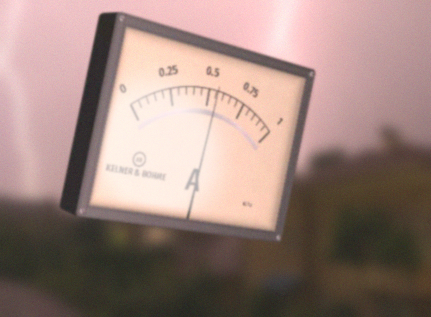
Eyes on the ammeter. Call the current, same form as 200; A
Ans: 0.55; A
